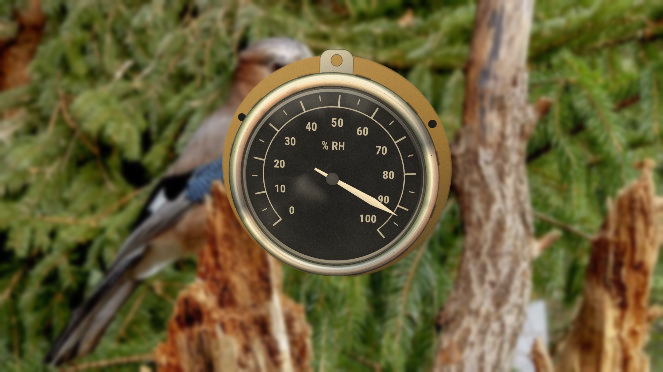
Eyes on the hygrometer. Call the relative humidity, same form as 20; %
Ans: 92.5; %
